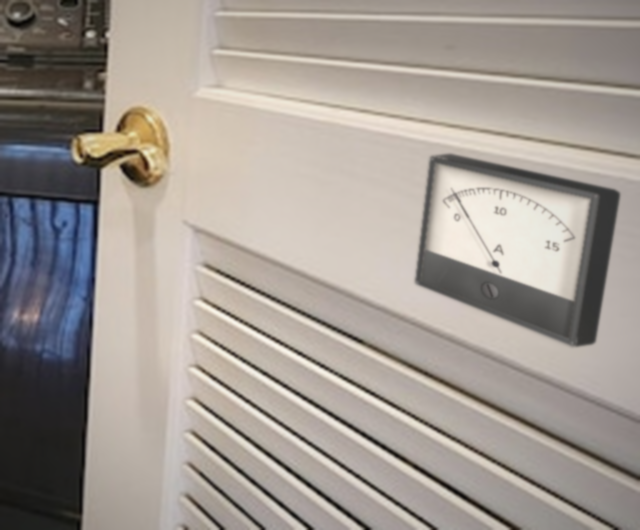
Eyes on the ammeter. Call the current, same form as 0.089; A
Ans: 5; A
